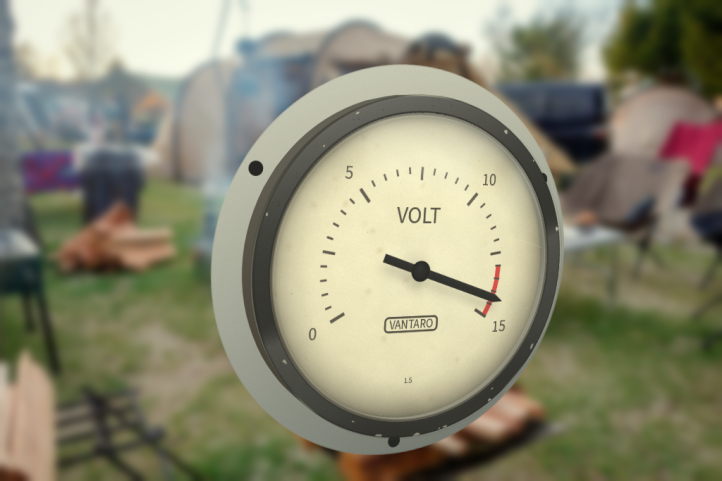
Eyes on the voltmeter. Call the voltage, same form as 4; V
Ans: 14.25; V
